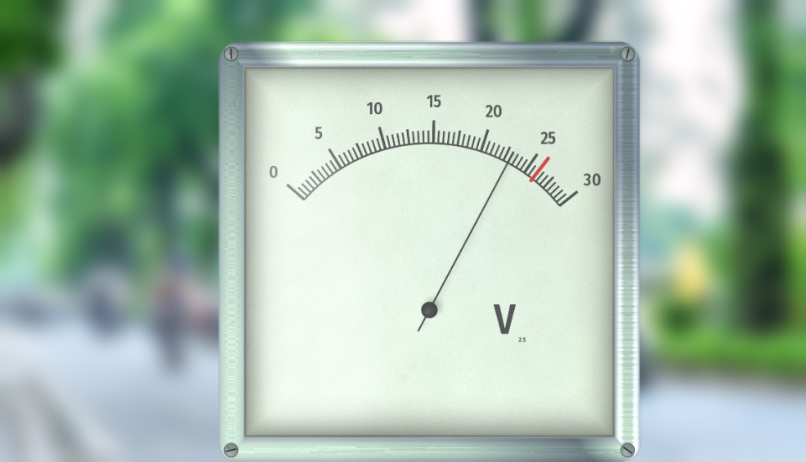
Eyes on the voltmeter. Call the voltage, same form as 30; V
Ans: 23; V
